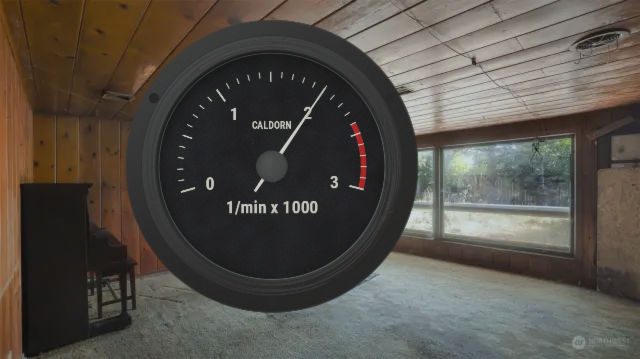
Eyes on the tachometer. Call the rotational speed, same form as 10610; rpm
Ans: 2000; rpm
